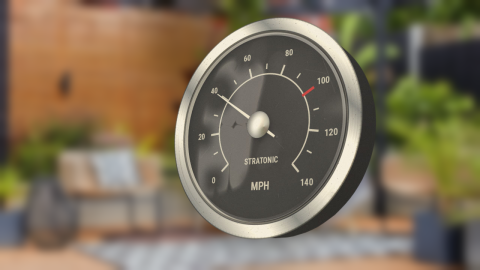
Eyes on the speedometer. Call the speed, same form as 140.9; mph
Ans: 40; mph
